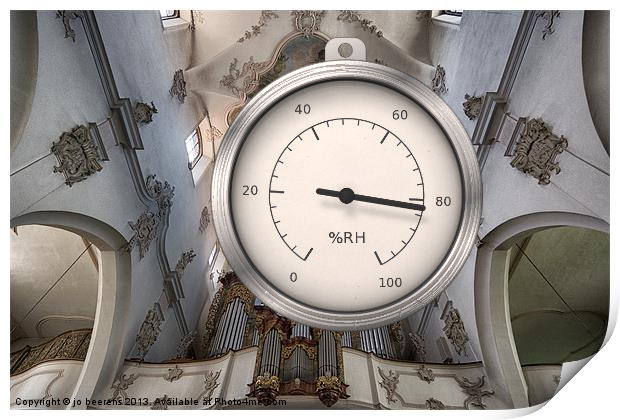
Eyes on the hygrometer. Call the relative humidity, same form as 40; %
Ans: 82; %
